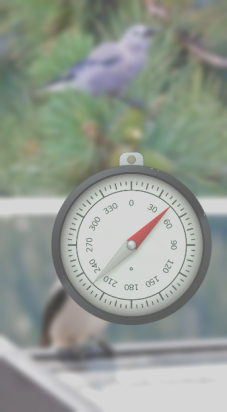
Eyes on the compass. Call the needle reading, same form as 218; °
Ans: 45; °
